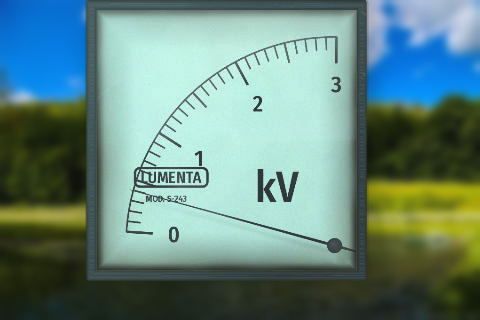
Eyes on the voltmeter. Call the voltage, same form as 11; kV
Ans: 0.4; kV
